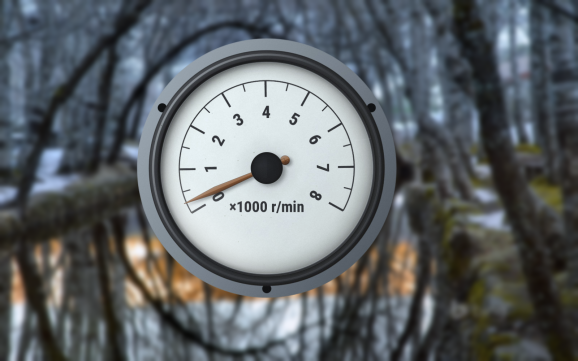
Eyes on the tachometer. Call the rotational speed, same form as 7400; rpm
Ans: 250; rpm
